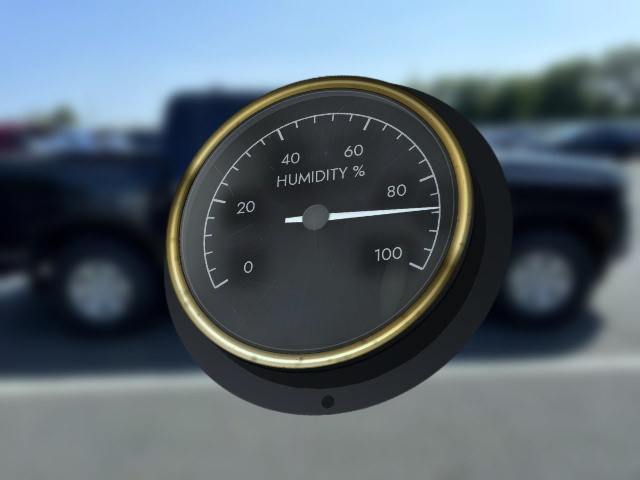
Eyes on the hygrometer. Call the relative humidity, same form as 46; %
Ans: 88; %
